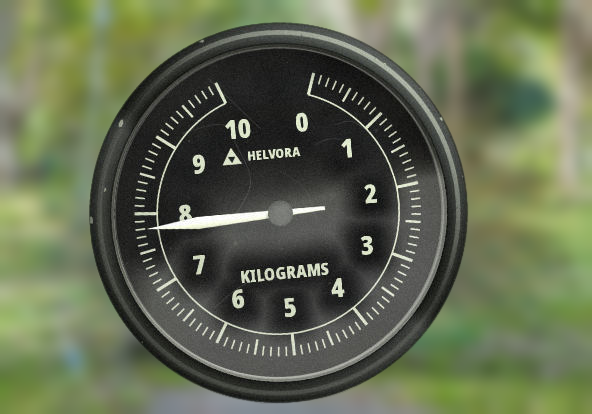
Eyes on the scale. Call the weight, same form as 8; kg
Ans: 7.8; kg
